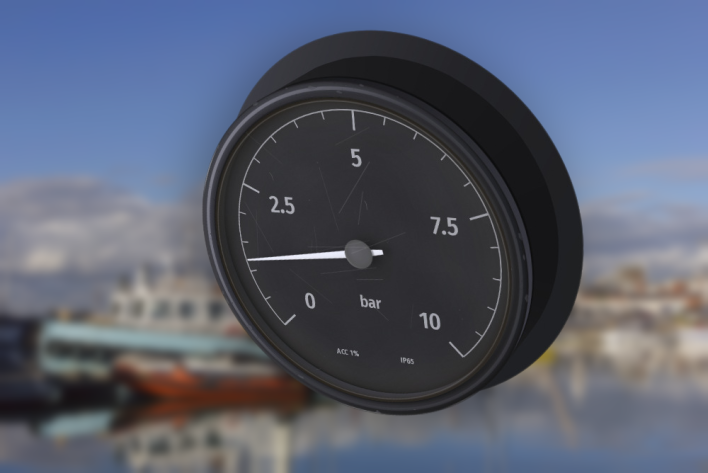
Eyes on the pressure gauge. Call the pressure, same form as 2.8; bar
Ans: 1.25; bar
